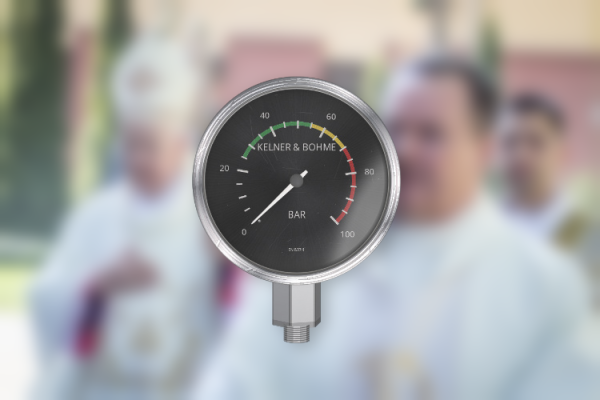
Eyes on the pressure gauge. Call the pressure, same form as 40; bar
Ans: 0; bar
